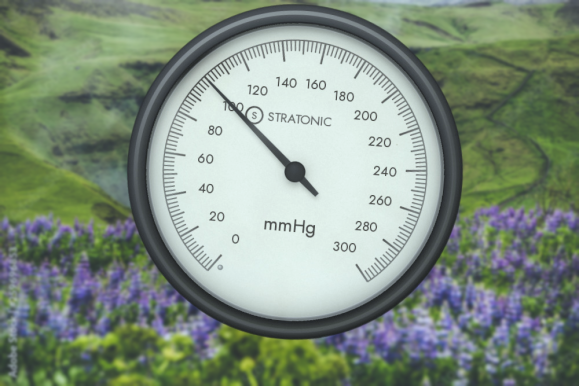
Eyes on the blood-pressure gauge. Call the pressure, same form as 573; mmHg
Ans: 100; mmHg
